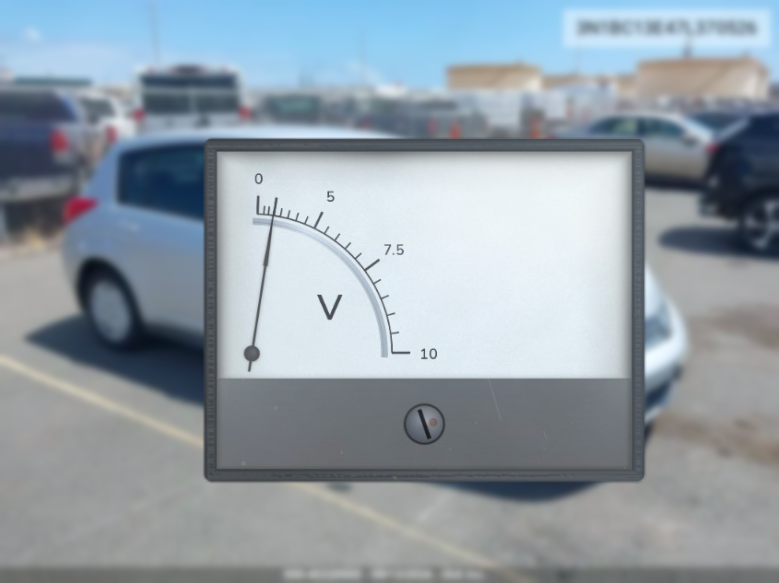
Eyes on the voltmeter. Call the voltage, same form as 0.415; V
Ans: 2.5; V
